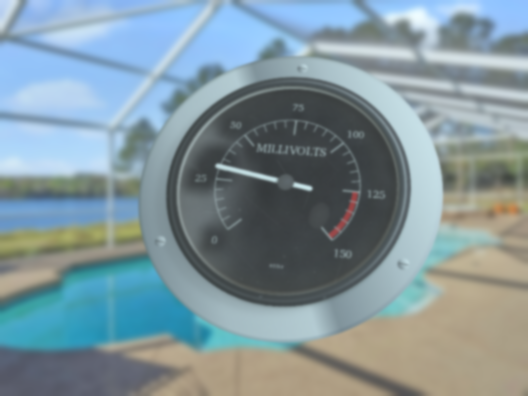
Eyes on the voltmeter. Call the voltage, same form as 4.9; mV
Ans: 30; mV
